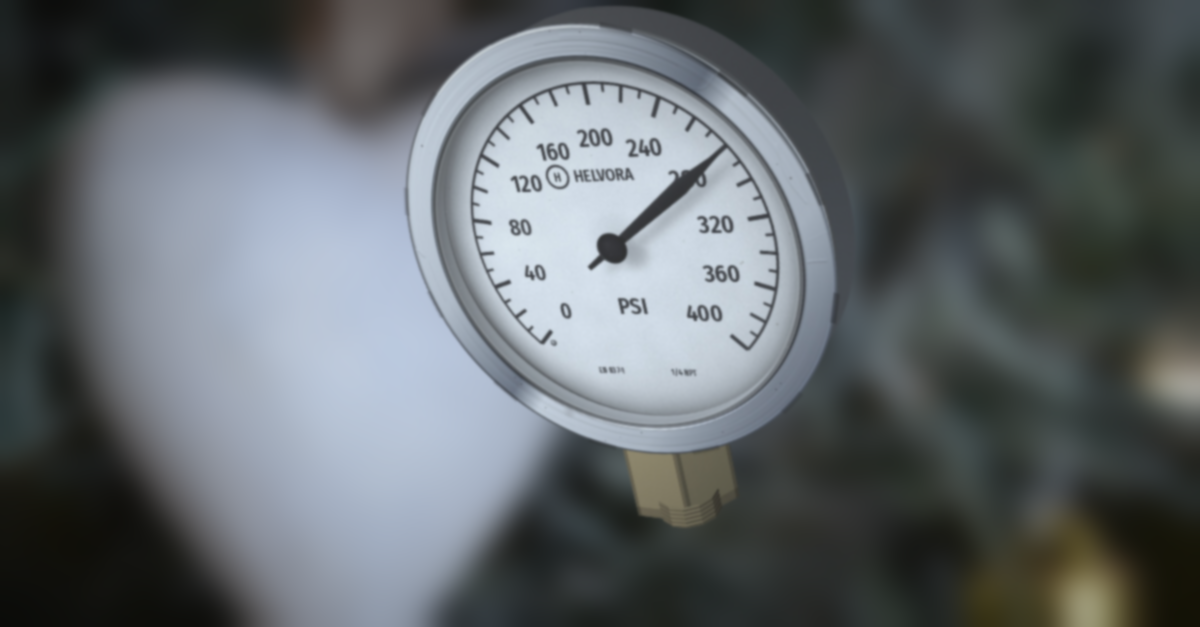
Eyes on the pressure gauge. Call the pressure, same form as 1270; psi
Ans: 280; psi
